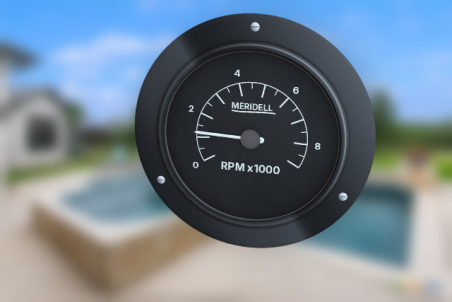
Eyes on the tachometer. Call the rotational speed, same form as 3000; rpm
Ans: 1250; rpm
